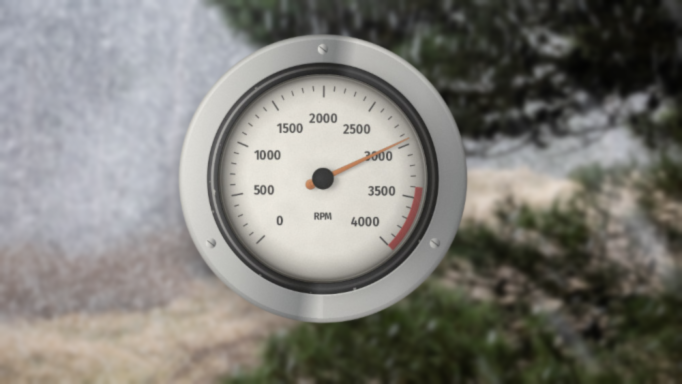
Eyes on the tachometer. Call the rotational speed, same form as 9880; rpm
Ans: 2950; rpm
